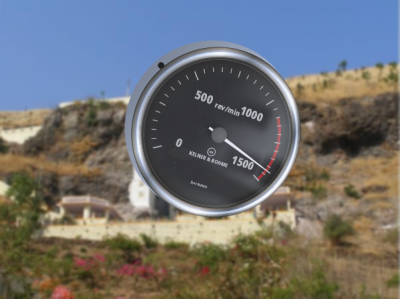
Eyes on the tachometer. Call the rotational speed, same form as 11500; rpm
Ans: 1425; rpm
